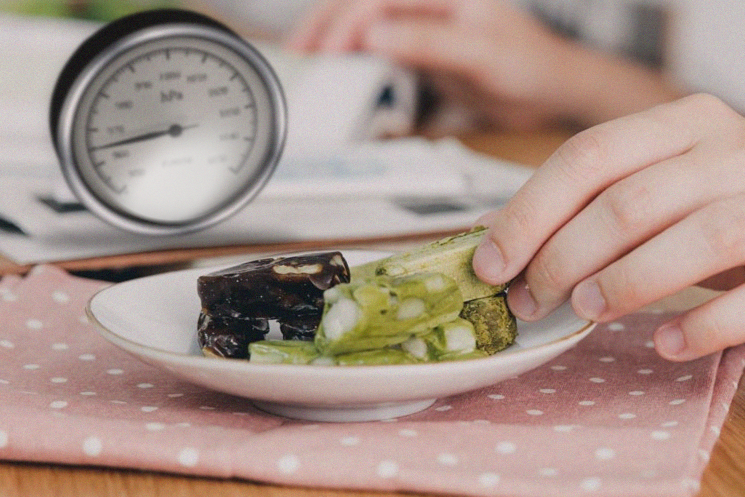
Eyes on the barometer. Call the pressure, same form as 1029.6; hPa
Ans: 965; hPa
